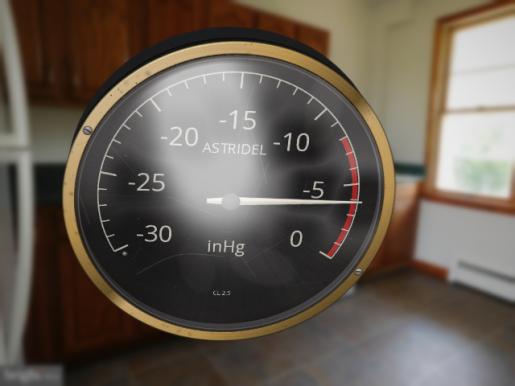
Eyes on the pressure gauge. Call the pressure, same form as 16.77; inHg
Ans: -4; inHg
